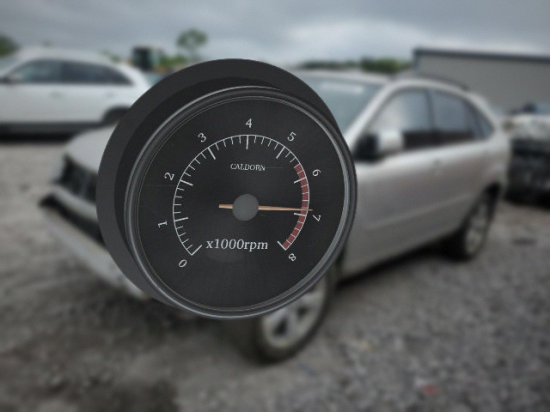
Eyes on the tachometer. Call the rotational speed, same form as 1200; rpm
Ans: 6800; rpm
